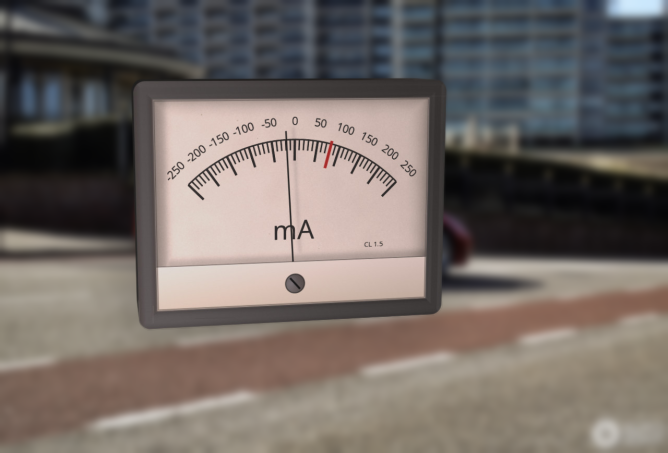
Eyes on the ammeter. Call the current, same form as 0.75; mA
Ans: -20; mA
